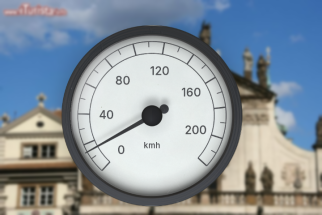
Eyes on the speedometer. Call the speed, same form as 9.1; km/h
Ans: 15; km/h
